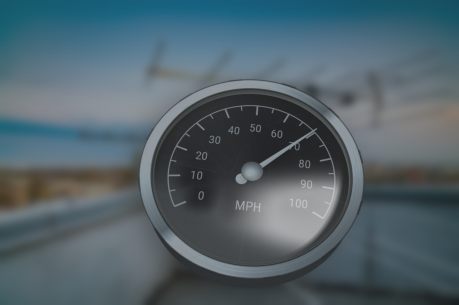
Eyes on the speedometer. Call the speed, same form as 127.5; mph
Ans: 70; mph
